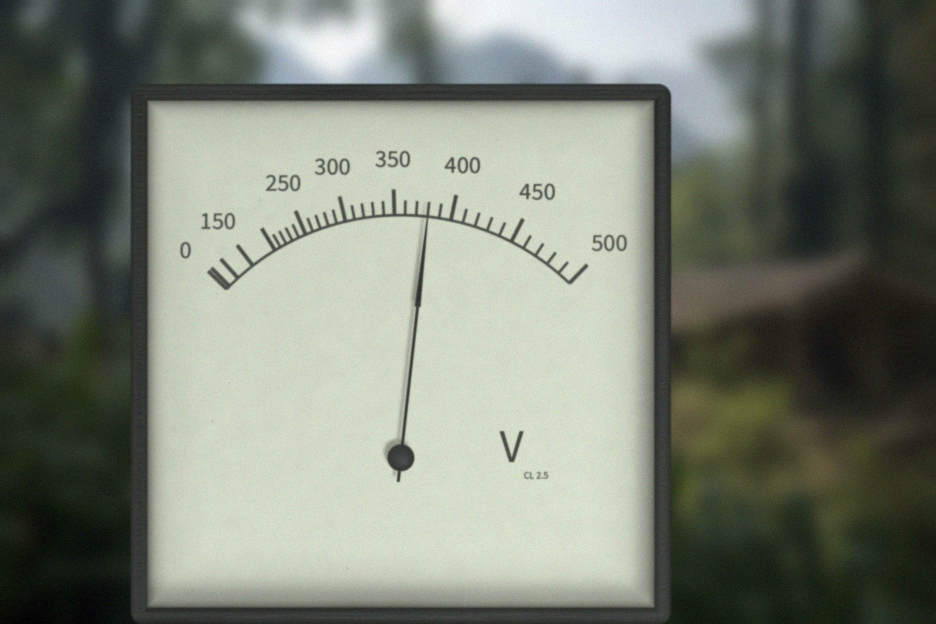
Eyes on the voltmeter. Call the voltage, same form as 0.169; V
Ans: 380; V
